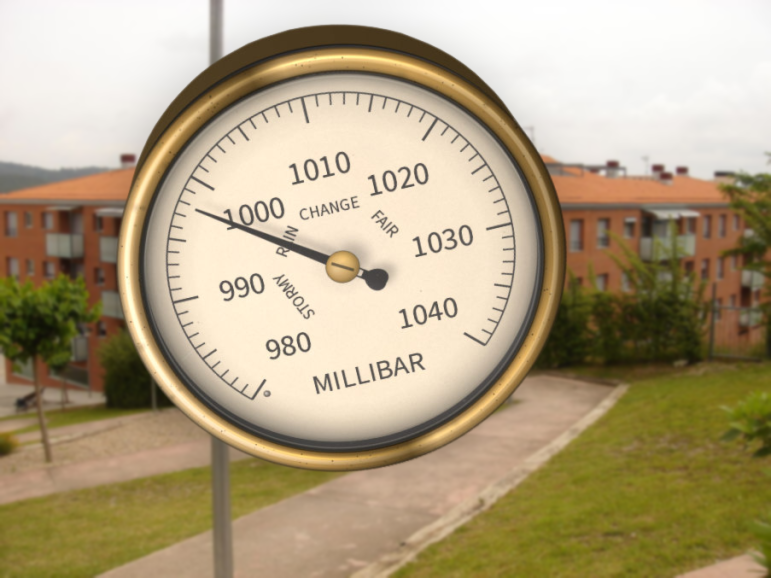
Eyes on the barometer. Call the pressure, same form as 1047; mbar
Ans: 998; mbar
